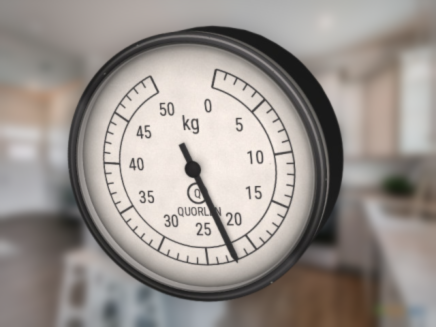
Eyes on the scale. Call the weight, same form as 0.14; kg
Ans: 22; kg
